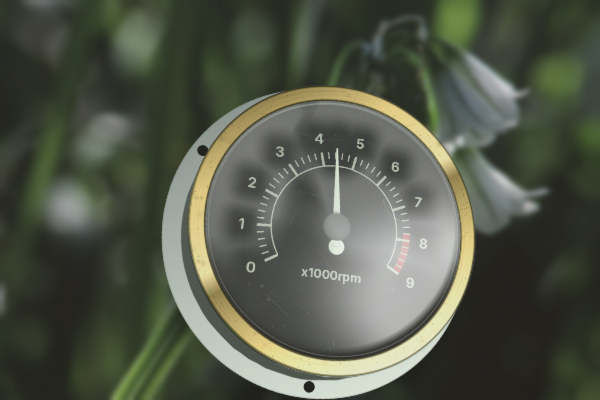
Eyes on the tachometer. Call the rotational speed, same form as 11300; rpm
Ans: 4400; rpm
